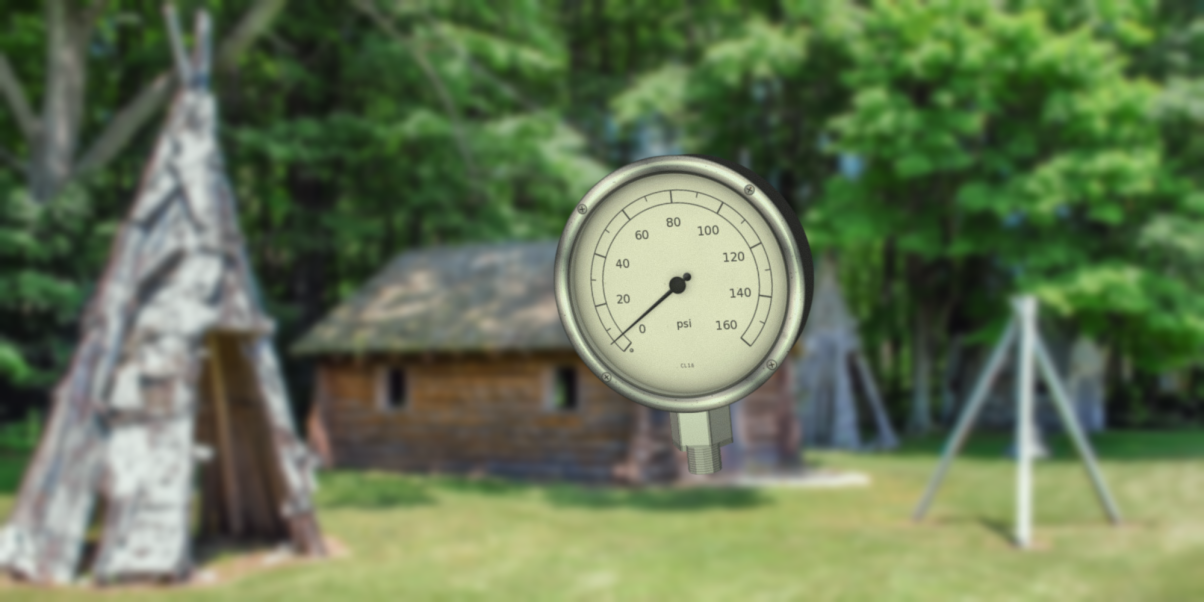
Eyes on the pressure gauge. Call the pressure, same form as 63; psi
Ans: 5; psi
